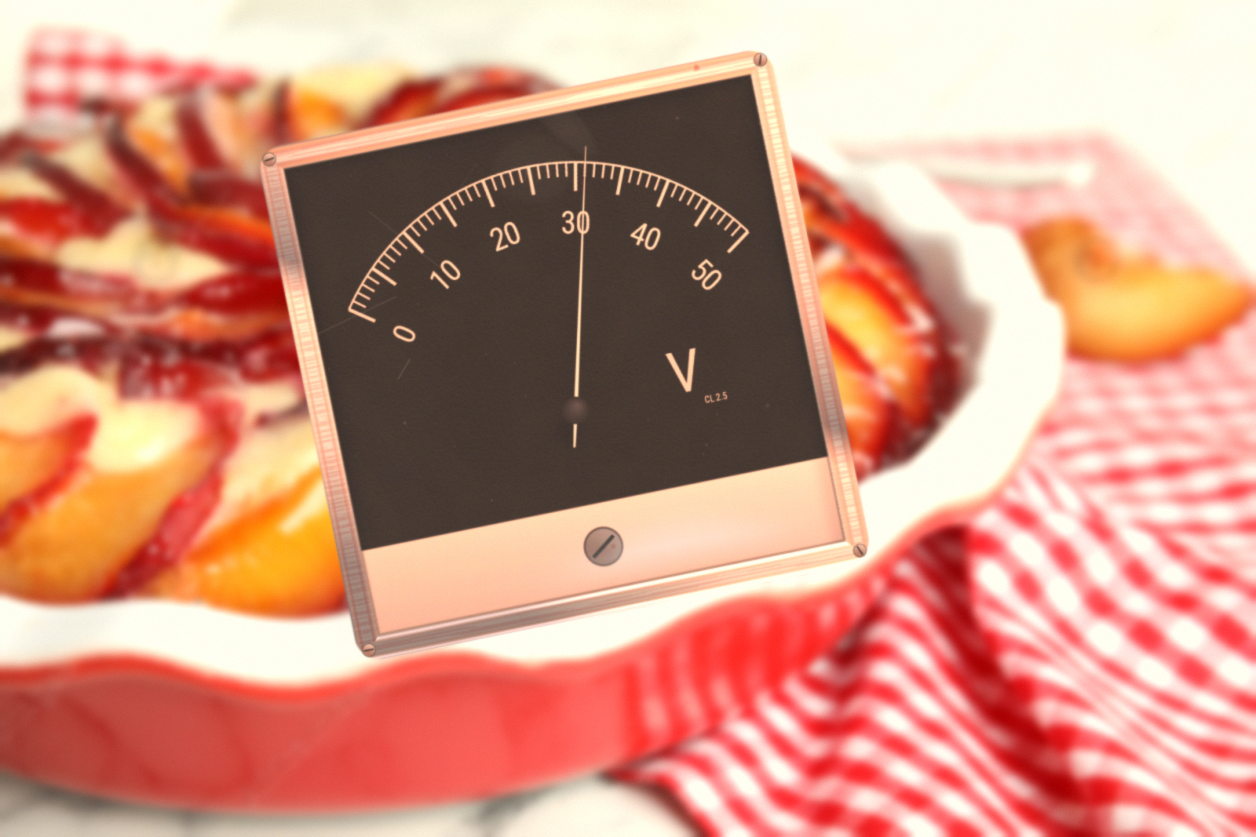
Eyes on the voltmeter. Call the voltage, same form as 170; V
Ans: 31; V
